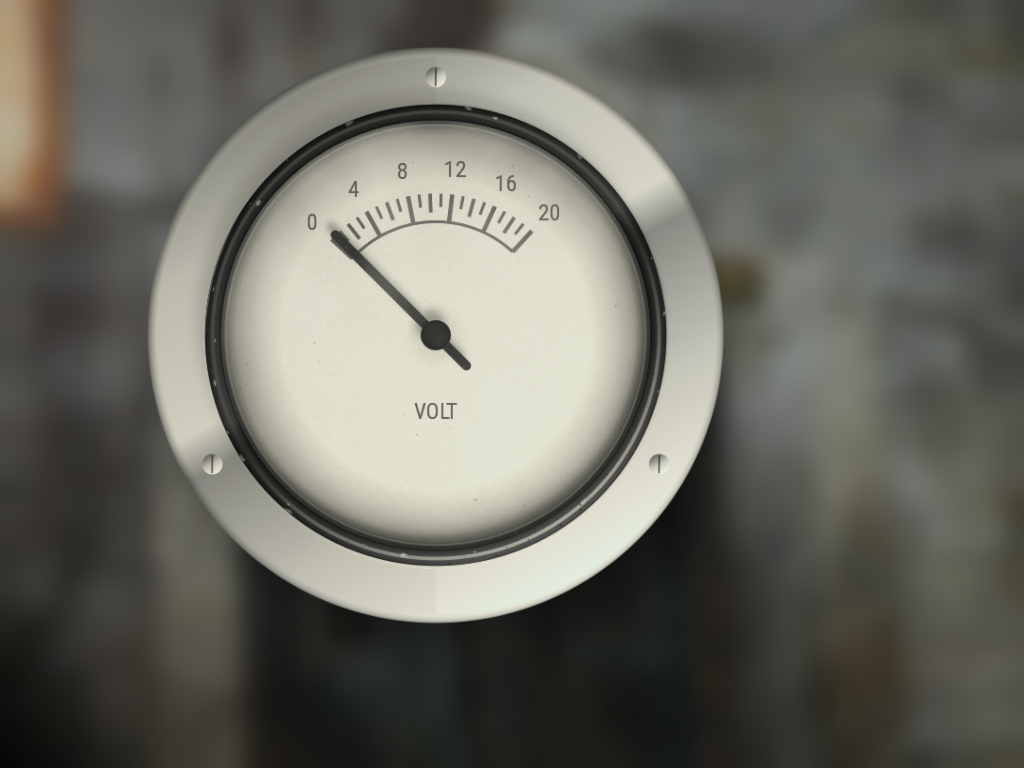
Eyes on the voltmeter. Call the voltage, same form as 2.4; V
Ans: 0.5; V
